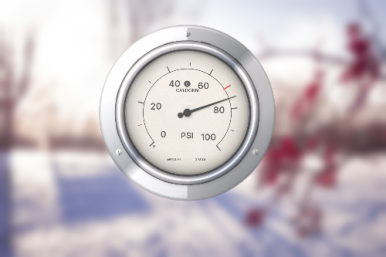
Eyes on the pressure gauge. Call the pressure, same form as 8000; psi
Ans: 75; psi
